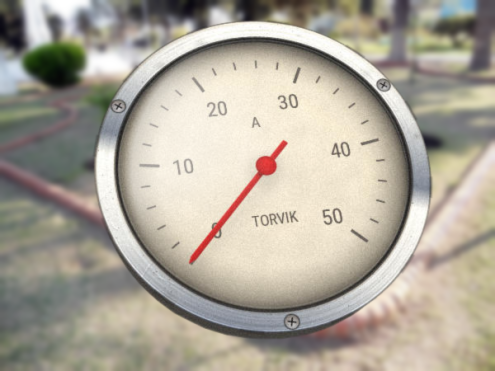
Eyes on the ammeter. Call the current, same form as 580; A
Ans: 0; A
